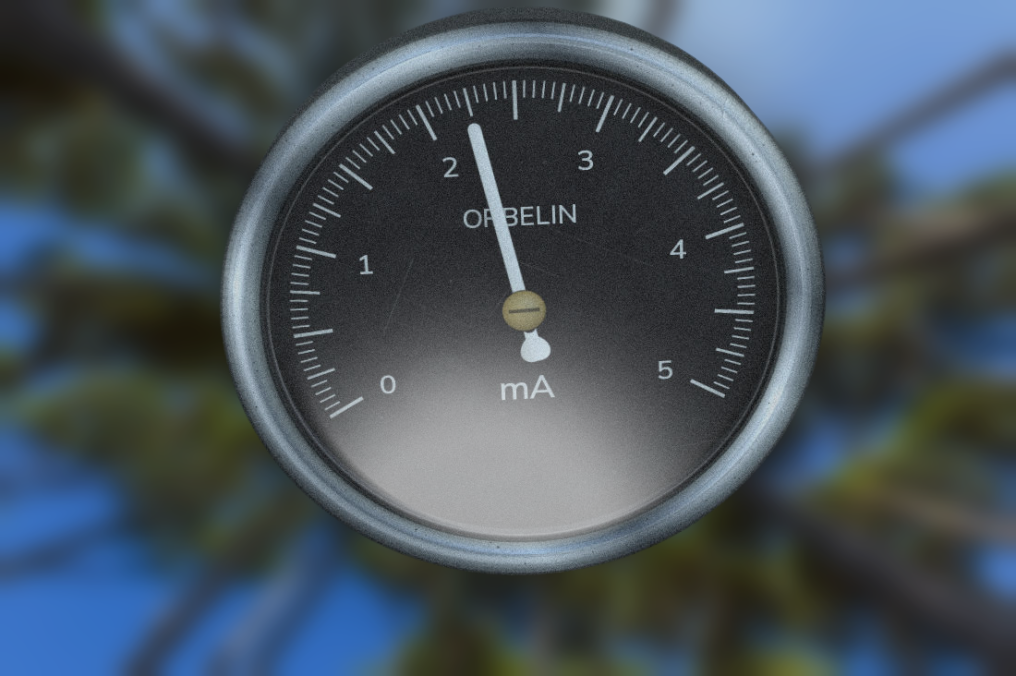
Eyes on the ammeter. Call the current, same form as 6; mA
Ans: 2.25; mA
